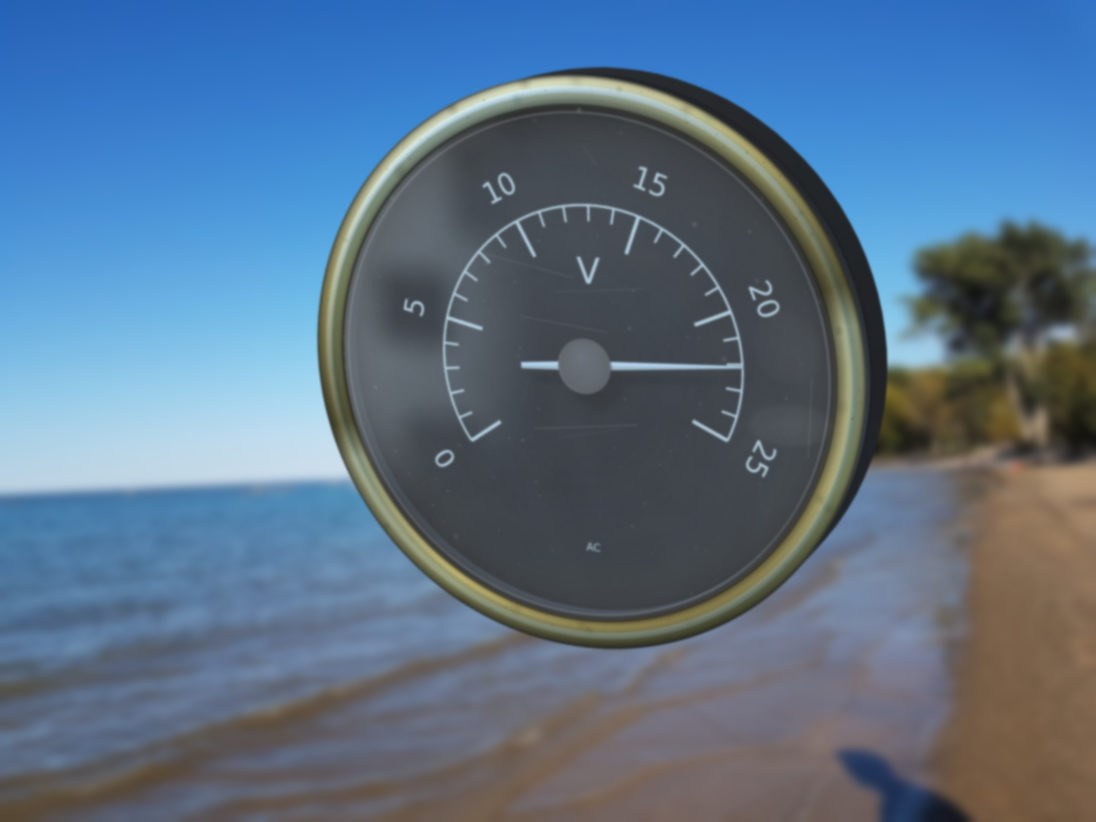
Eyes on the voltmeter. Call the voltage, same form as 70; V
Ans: 22; V
